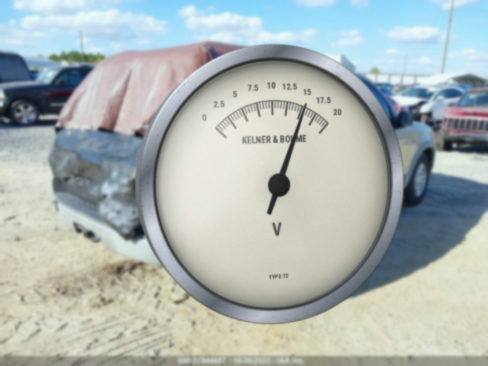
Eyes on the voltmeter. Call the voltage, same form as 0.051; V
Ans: 15; V
